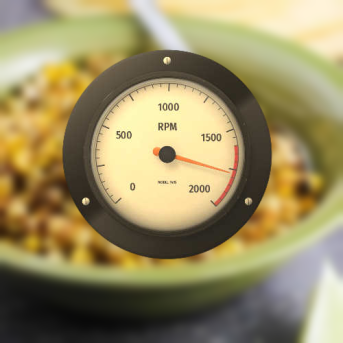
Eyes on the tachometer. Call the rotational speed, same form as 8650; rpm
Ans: 1775; rpm
